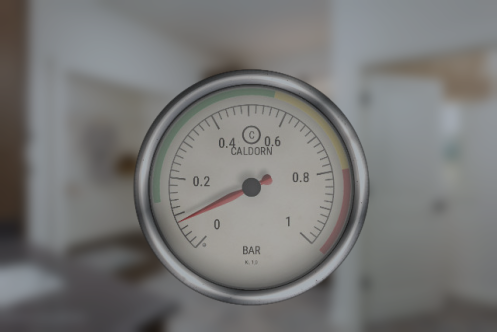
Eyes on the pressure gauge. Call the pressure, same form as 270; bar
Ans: 0.08; bar
